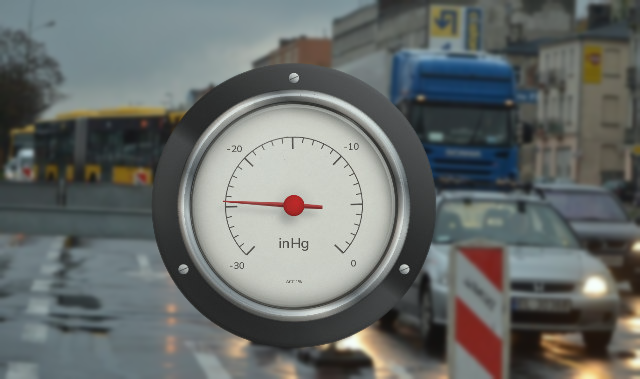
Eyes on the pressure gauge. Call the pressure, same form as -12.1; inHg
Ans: -24.5; inHg
